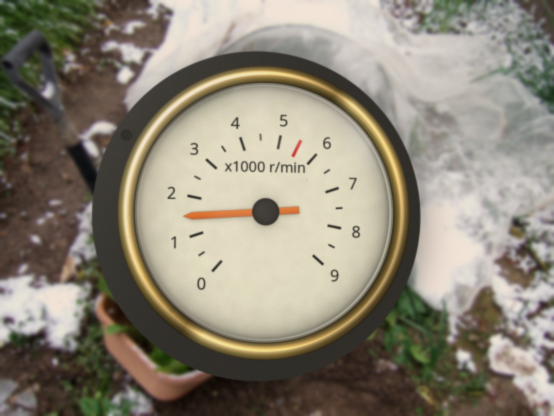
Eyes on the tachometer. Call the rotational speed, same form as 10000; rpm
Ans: 1500; rpm
